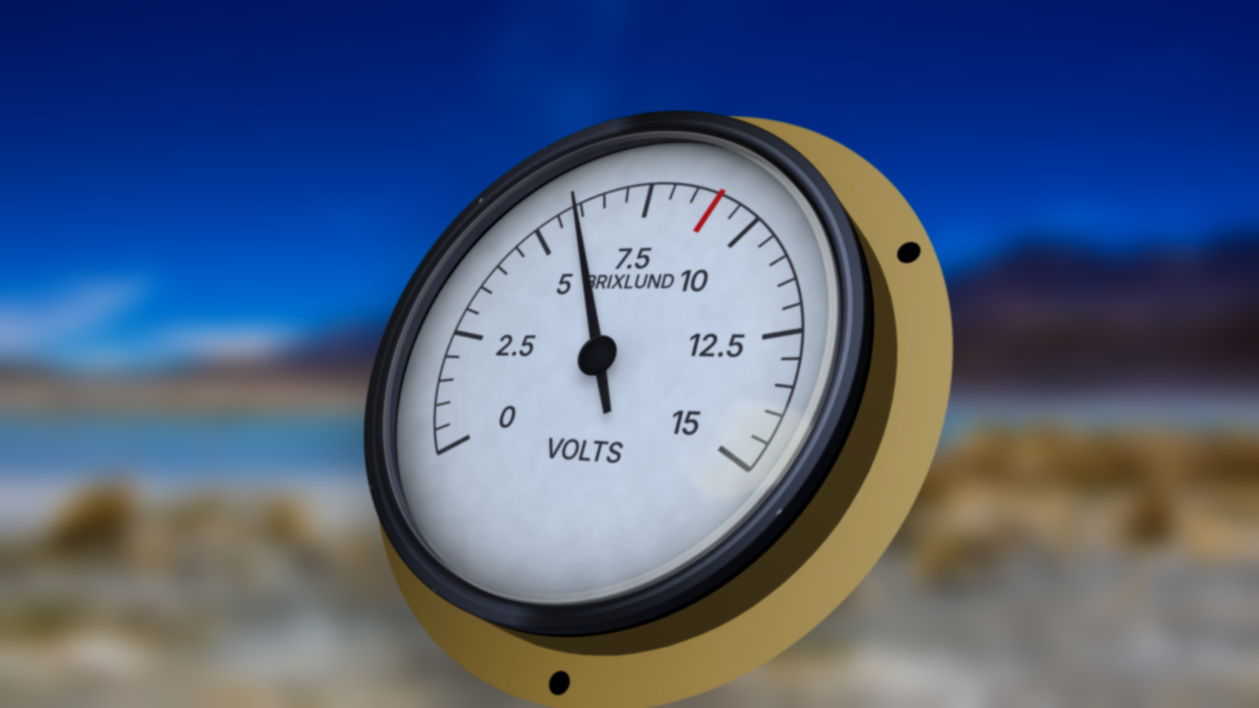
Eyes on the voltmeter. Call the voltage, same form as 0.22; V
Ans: 6; V
